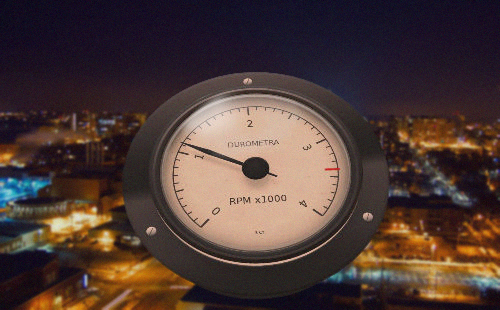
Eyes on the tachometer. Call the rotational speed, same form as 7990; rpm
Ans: 1100; rpm
